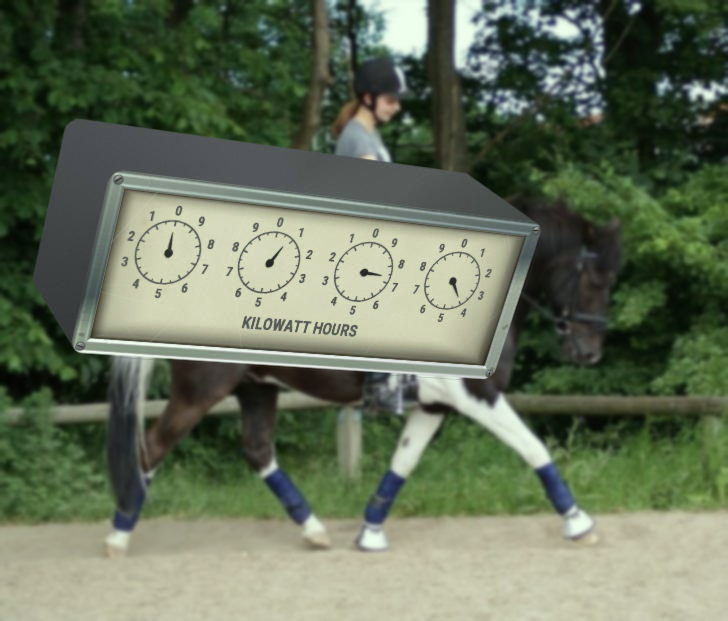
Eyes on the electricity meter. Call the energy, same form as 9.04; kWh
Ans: 74; kWh
